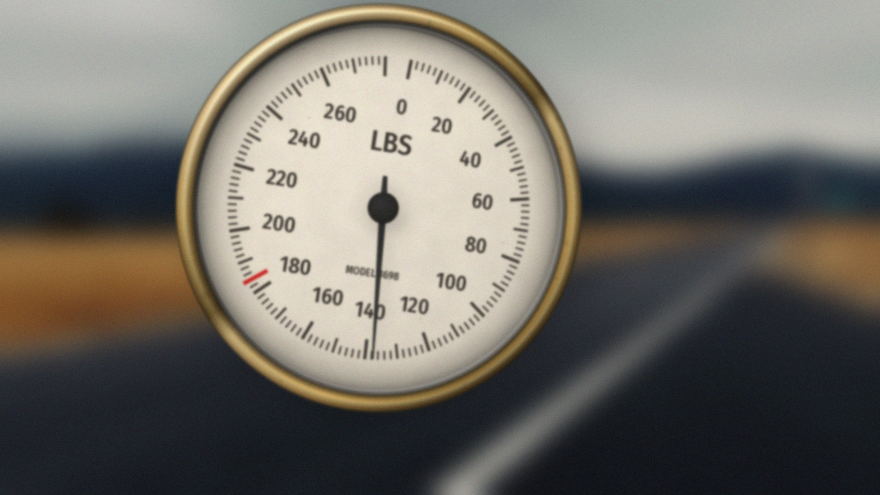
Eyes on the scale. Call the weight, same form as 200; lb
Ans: 138; lb
